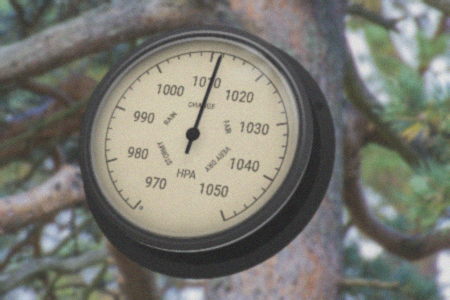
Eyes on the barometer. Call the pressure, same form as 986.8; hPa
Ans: 1012; hPa
